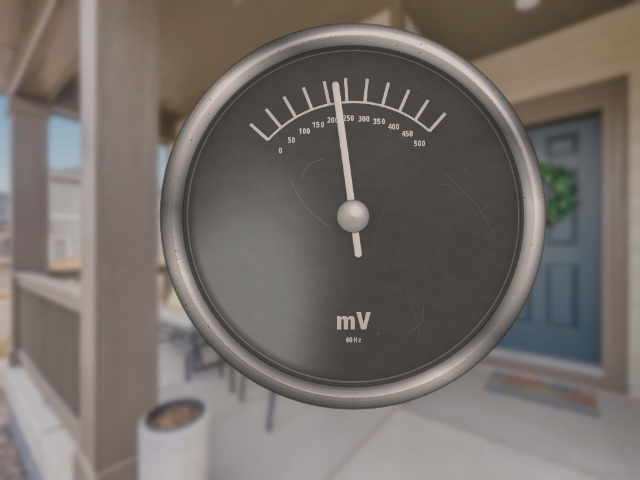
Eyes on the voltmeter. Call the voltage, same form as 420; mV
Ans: 225; mV
